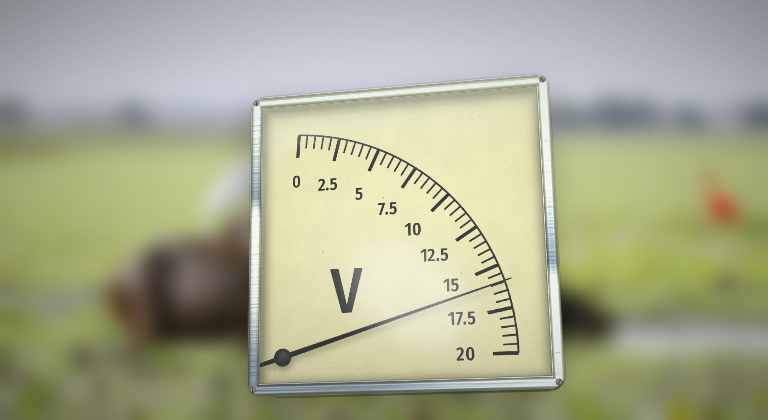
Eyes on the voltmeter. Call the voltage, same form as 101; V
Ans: 16; V
